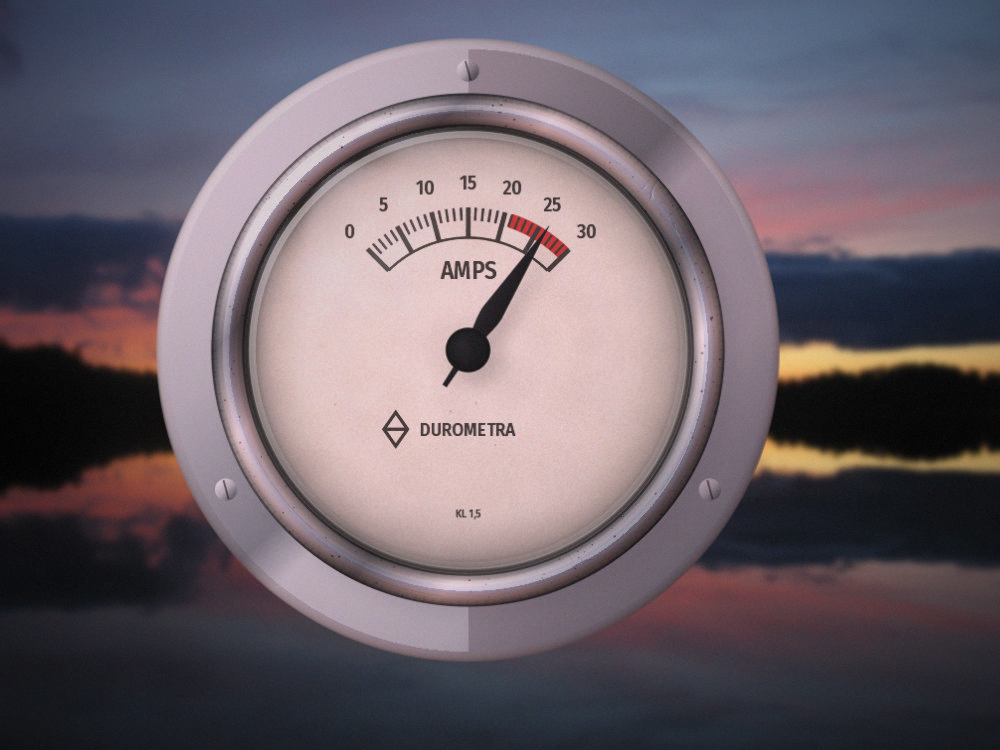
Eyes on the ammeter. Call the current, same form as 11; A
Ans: 26; A
